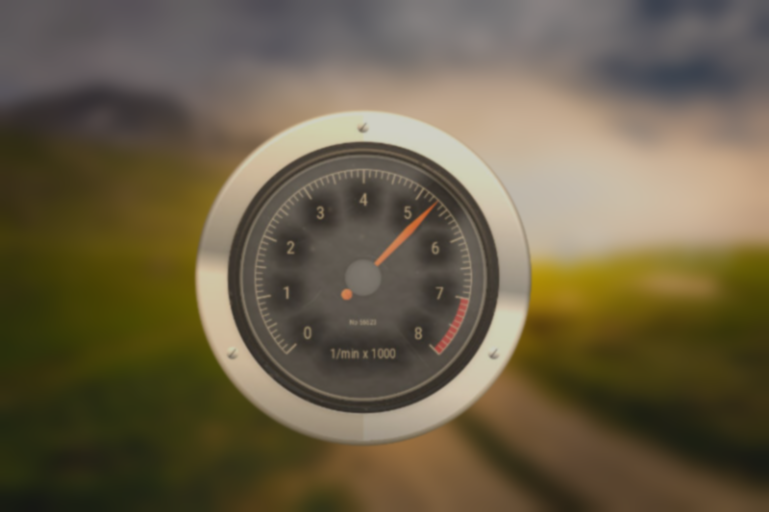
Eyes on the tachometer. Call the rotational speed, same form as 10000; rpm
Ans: 5300; rpm
